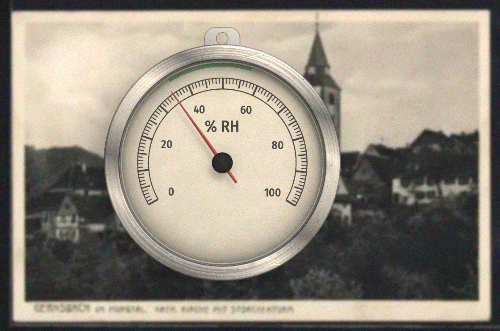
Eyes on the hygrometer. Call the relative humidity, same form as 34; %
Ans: 35; %
